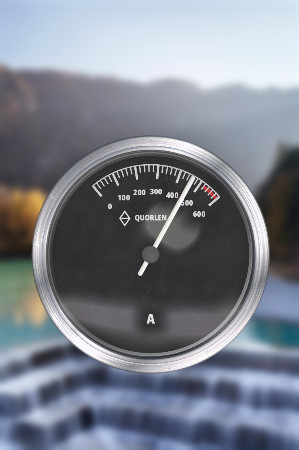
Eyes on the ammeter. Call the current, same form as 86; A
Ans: 460; A
